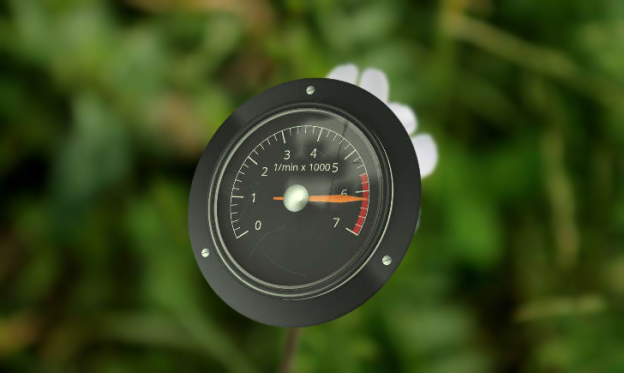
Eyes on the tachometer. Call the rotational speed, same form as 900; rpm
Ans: 6200; rpm
